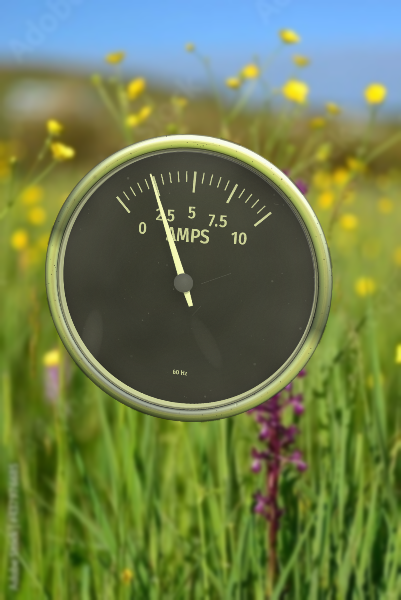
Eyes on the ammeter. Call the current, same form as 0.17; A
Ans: 2.5; A
